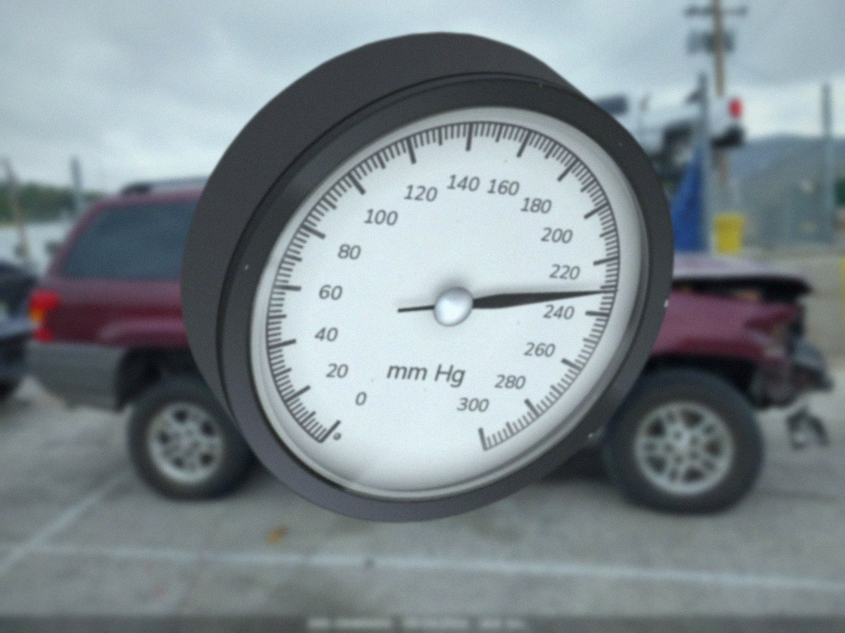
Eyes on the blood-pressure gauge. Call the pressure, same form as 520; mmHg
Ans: 230; mmHg
